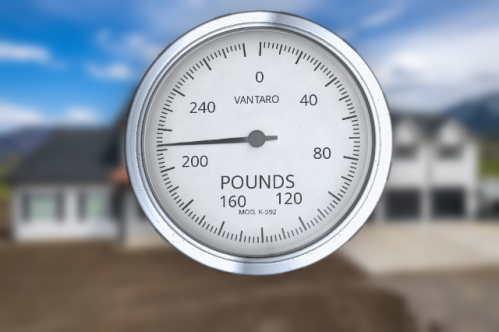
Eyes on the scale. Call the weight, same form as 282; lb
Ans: 212; lb
